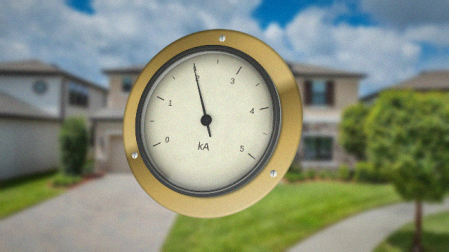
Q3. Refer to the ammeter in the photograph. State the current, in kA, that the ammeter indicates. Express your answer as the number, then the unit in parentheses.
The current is 2 (kA)
